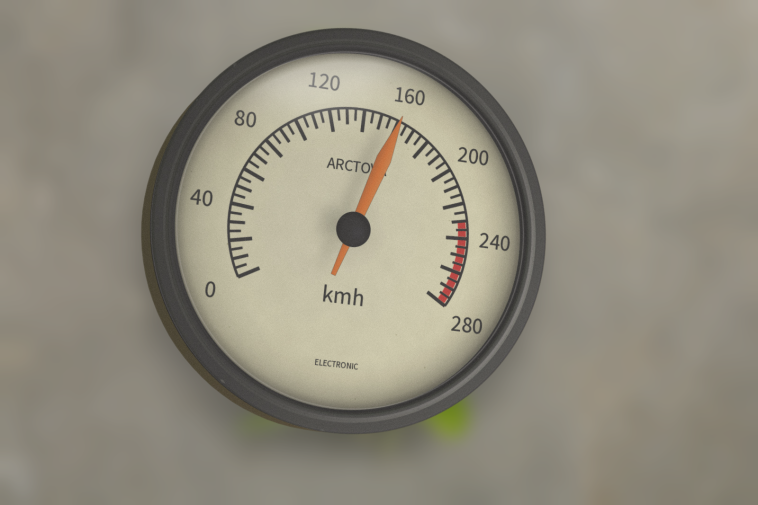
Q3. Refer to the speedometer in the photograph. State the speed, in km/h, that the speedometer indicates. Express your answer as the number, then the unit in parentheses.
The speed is 160 (km/h)
